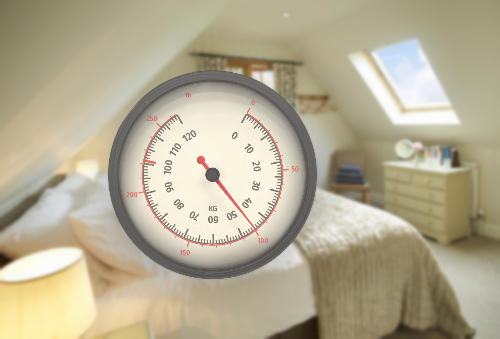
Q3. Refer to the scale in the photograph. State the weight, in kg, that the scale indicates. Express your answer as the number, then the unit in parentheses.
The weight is 45 (kg)
